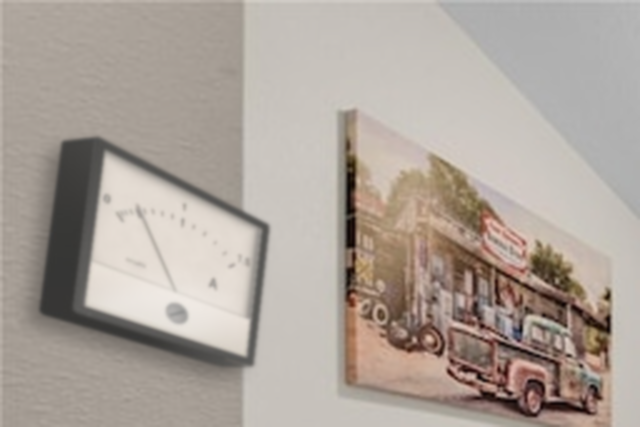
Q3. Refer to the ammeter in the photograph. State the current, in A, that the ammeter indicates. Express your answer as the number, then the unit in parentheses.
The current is 0.5 (A)
